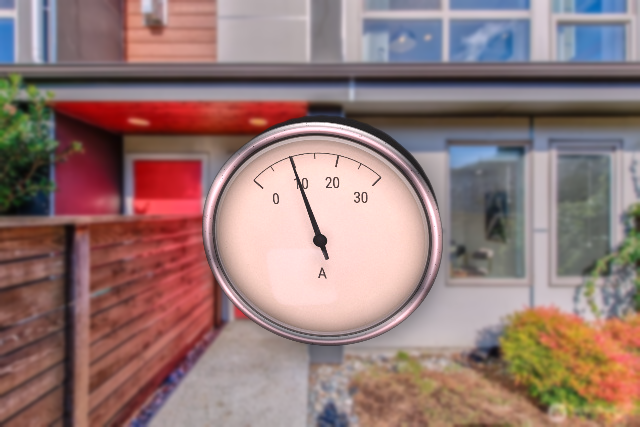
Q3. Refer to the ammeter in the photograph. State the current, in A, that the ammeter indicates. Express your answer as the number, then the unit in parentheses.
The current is 10 (A)
